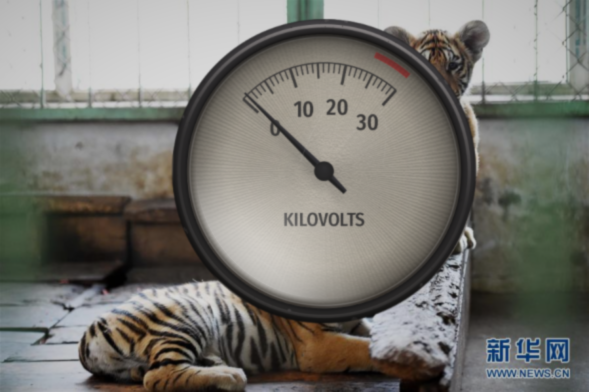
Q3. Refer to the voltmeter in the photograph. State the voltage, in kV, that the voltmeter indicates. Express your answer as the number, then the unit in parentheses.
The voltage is 1 (kV)
